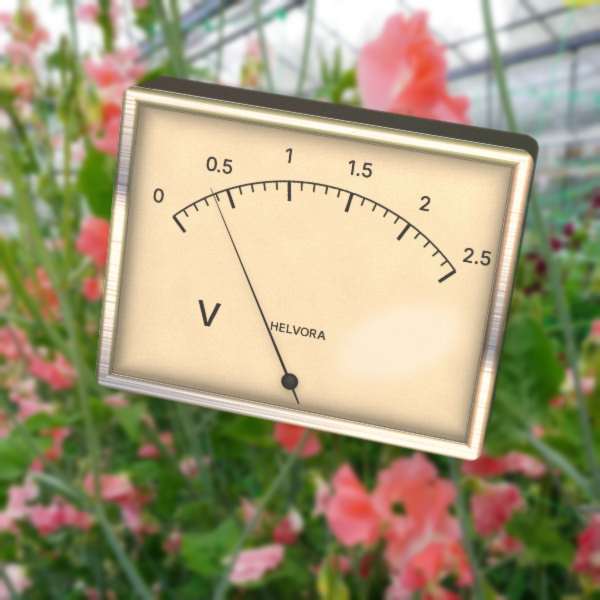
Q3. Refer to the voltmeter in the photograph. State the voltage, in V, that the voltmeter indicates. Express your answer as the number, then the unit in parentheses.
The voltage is 0.4 (V)
